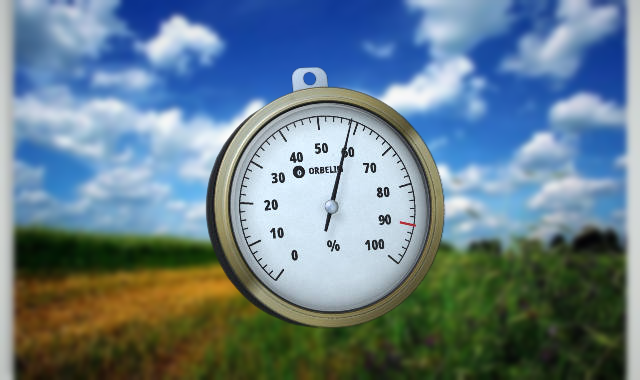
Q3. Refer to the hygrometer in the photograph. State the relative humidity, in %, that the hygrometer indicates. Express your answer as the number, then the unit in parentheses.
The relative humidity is 58 (%)
